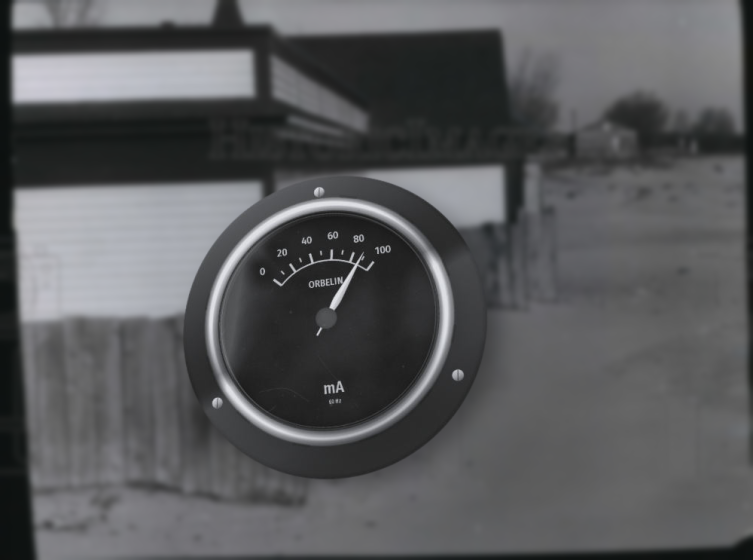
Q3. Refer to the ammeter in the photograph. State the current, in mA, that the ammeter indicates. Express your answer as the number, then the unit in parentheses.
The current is 90 (mA)
